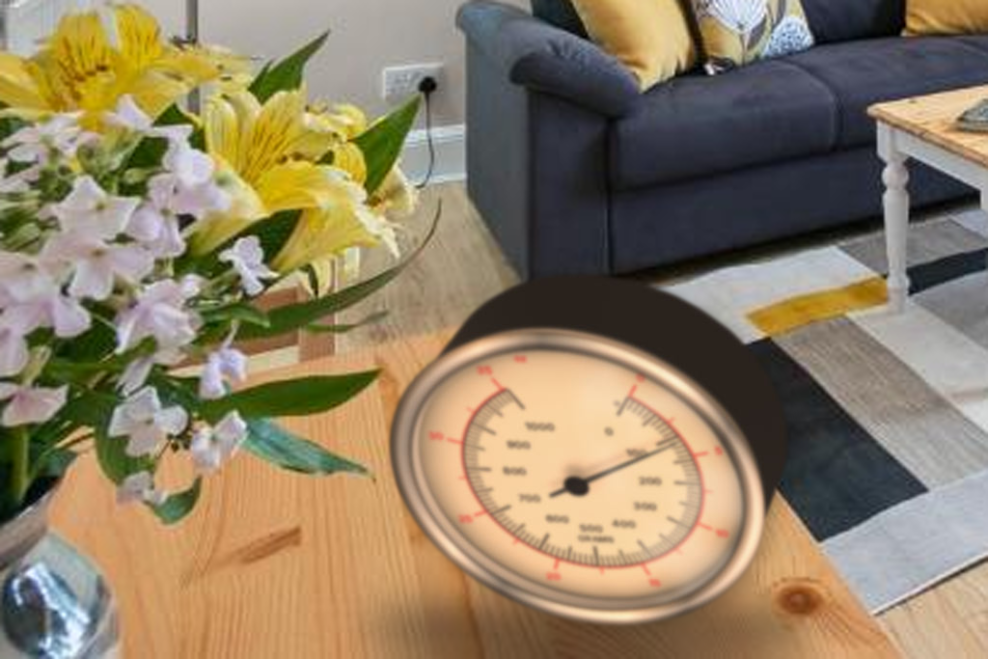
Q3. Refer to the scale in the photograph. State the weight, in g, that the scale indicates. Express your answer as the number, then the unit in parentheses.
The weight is 100 (g)
